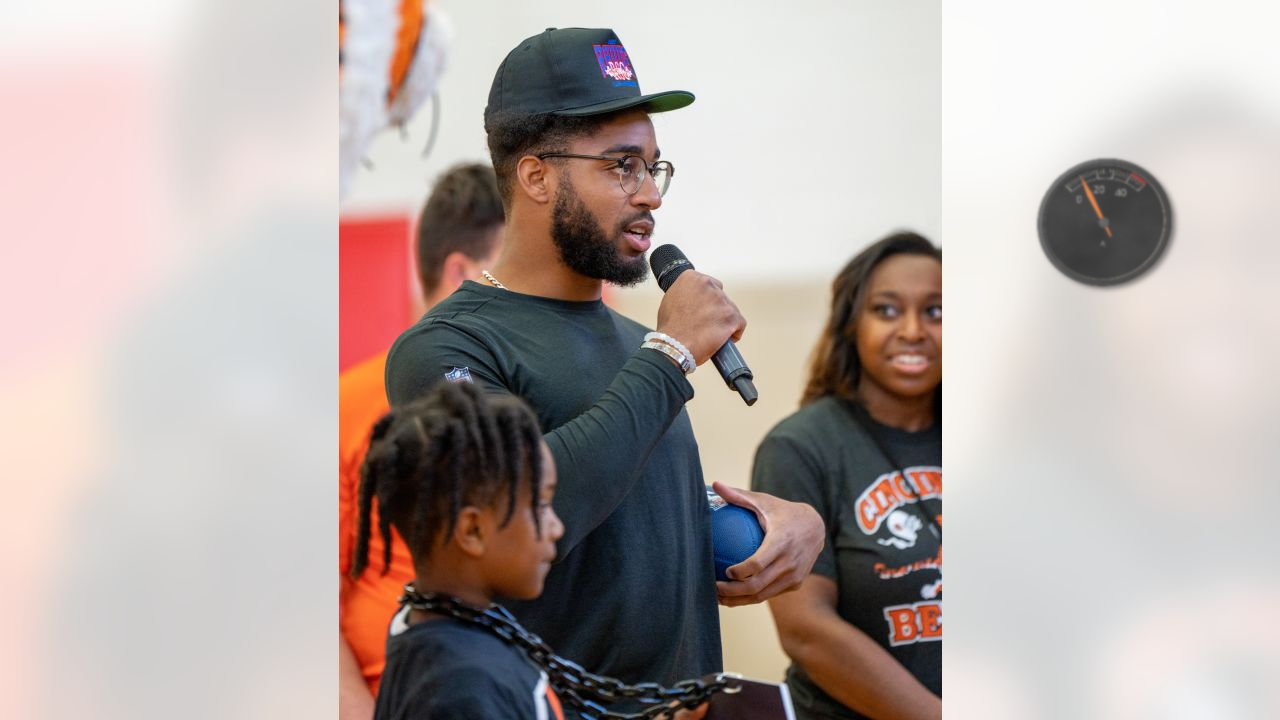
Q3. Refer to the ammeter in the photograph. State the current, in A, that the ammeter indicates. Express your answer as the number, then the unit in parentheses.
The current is 10 (A)
